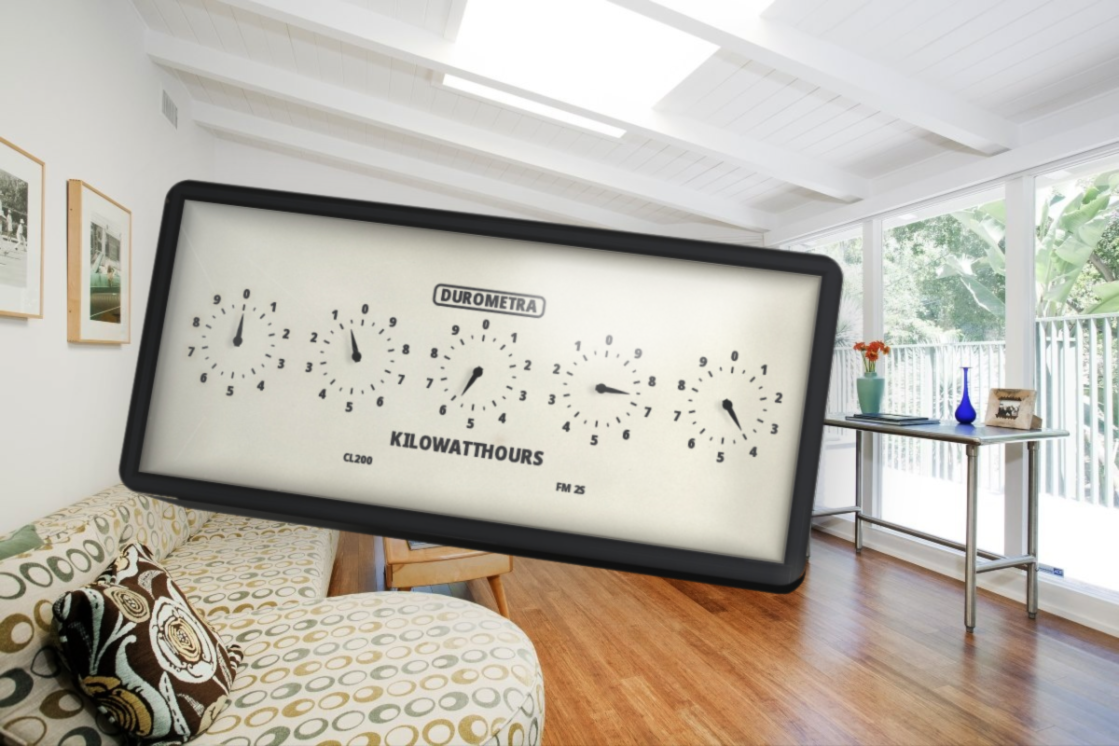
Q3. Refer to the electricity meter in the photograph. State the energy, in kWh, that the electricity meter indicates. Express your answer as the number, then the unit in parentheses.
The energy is 574 (kWh)
